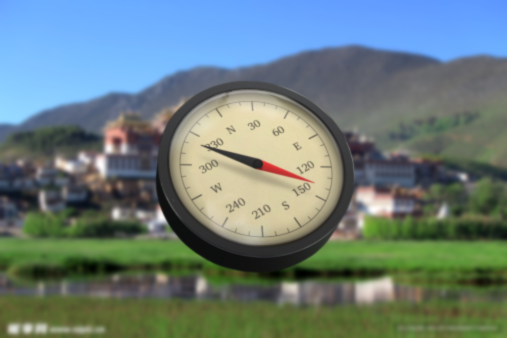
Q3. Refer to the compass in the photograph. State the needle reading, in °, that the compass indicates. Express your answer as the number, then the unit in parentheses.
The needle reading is 140 (°)
